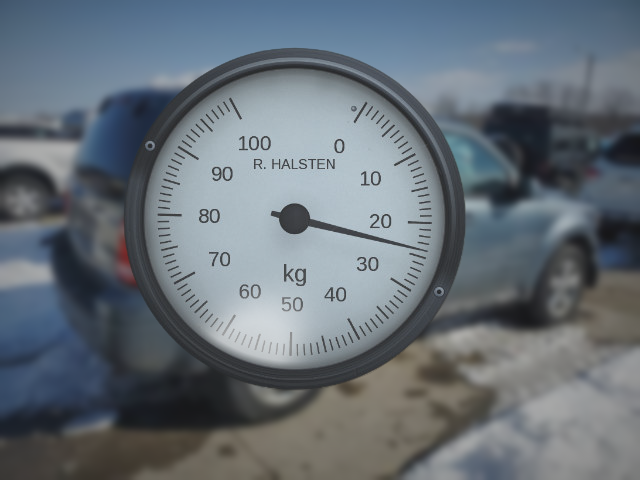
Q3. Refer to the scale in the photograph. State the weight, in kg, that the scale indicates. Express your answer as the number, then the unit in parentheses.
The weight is 24 (kg)
